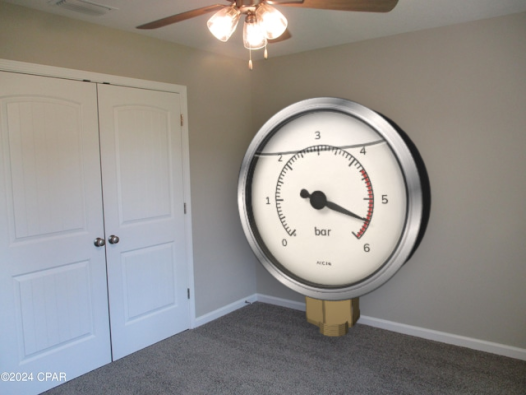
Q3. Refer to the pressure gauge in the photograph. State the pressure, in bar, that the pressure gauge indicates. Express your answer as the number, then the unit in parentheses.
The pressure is 5.5 (bar)
